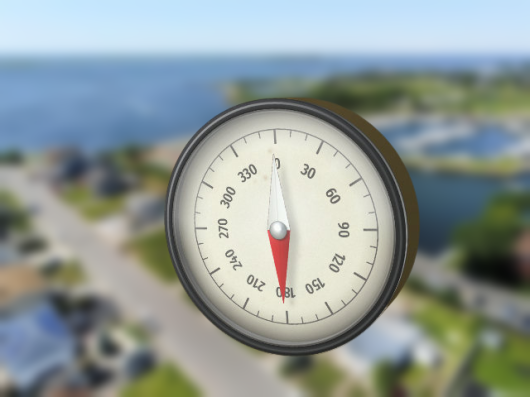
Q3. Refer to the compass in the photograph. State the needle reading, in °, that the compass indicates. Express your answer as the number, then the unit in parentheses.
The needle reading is 180 (°)
